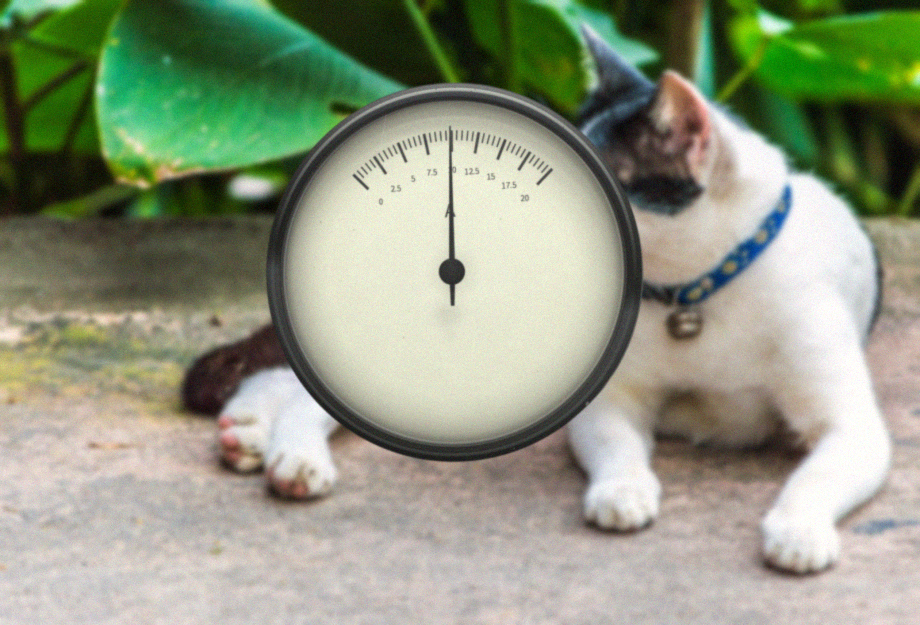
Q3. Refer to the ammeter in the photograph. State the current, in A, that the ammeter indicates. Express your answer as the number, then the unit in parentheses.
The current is 10 (A)
